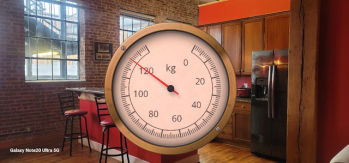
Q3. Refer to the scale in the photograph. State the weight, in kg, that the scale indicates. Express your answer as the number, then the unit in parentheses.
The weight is 120 (kg)
